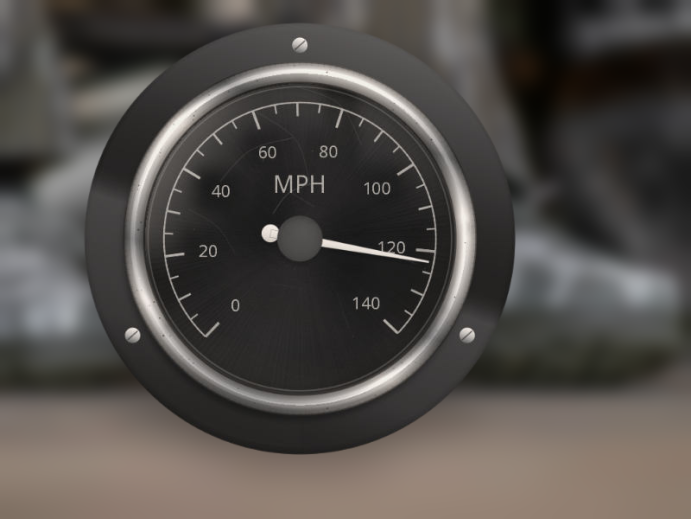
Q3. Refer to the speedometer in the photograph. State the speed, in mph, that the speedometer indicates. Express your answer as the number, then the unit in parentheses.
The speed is 122.5 (mph)
